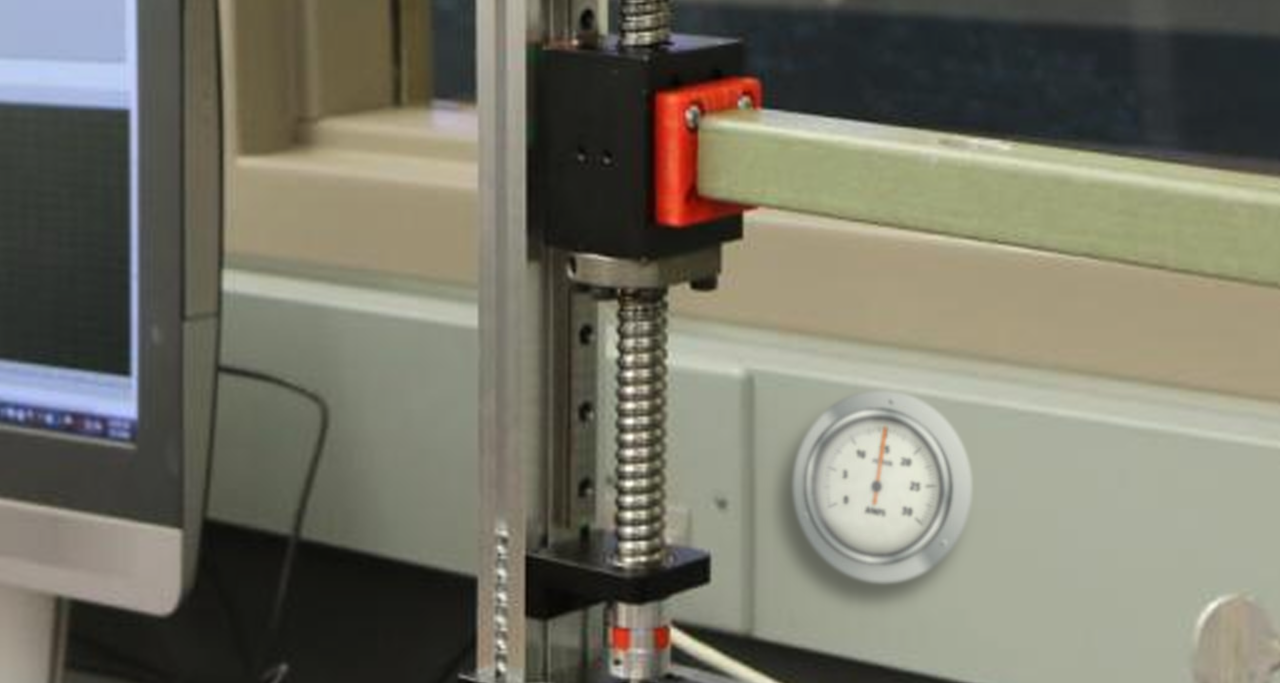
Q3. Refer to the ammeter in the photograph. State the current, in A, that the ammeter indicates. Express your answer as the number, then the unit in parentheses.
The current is 15 (A)
